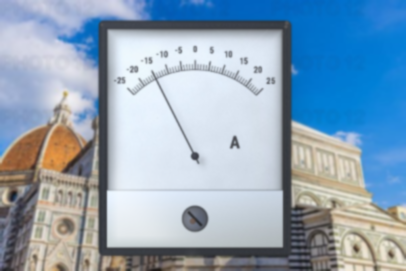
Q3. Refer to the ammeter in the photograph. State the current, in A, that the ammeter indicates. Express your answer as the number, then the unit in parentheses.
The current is -15 (A)
